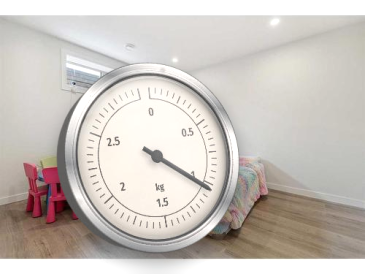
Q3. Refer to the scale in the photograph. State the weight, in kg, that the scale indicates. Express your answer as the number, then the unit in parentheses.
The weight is 1.05 (kg)
